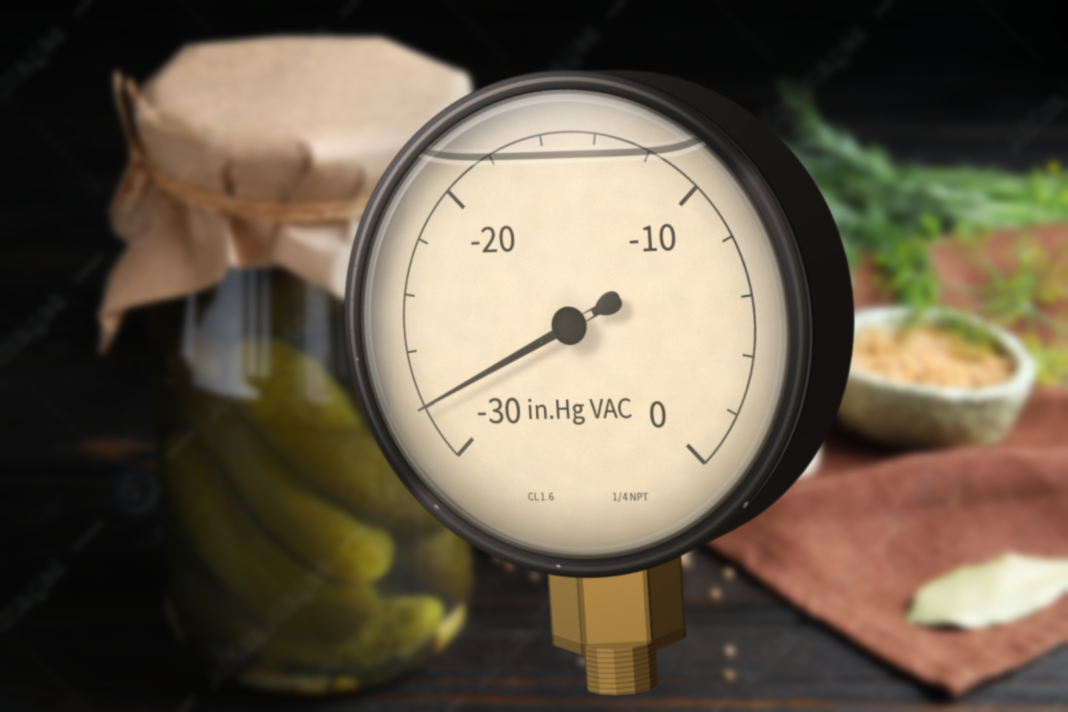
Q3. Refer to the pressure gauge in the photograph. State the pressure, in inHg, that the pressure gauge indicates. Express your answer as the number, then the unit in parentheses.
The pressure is -28 (inHg)
